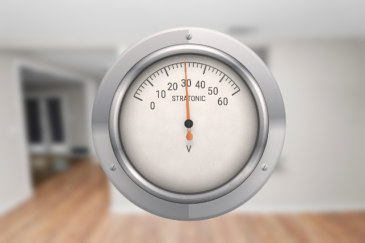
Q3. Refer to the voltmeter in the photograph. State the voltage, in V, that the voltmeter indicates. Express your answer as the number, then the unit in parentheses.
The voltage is 30 (V)
